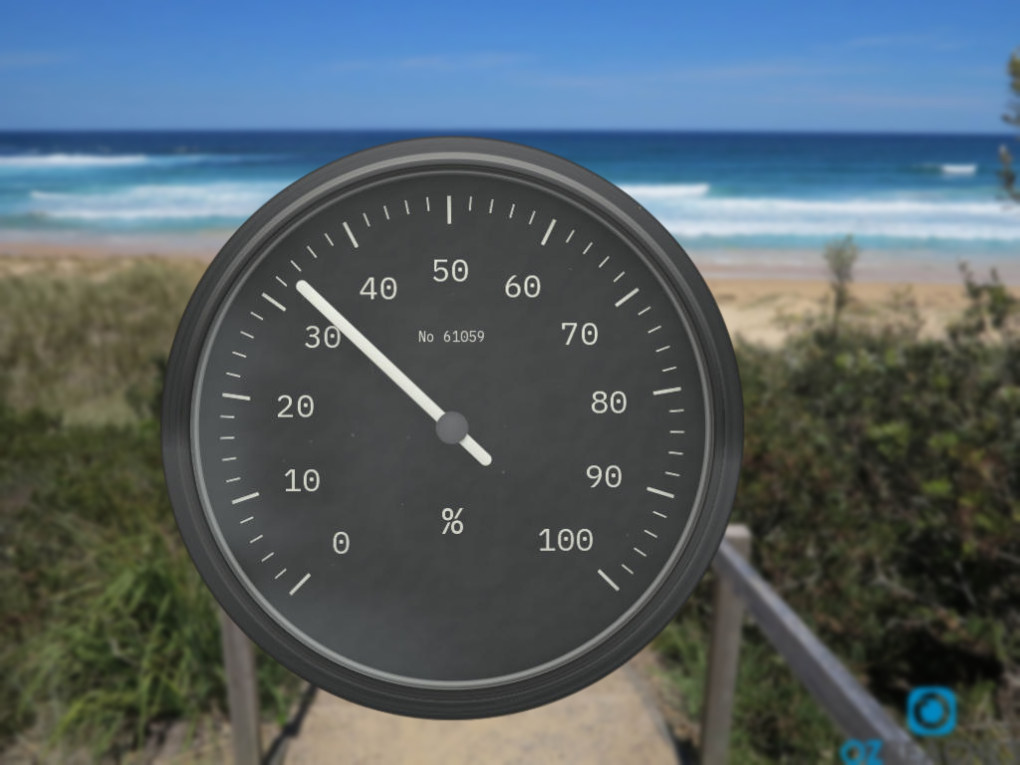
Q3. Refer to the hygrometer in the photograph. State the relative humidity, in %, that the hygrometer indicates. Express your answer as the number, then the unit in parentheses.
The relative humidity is 33 (%)
